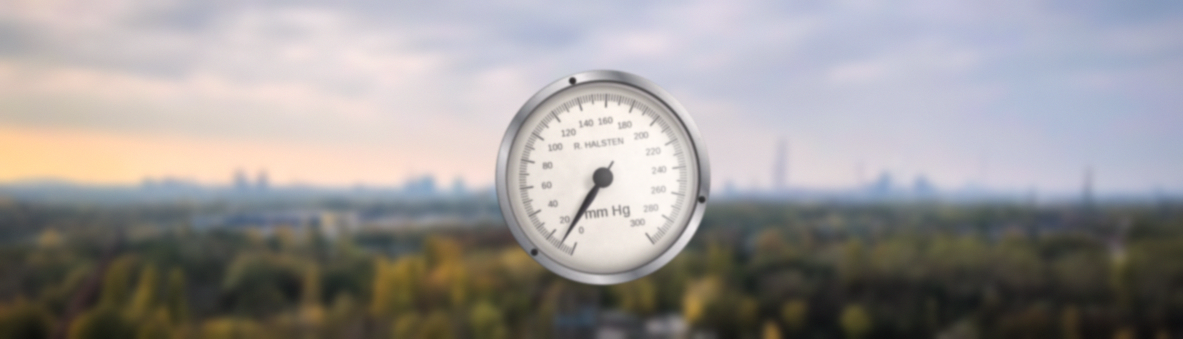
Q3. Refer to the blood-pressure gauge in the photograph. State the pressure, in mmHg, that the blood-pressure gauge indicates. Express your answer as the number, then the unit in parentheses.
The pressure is 10 (mmHg)
